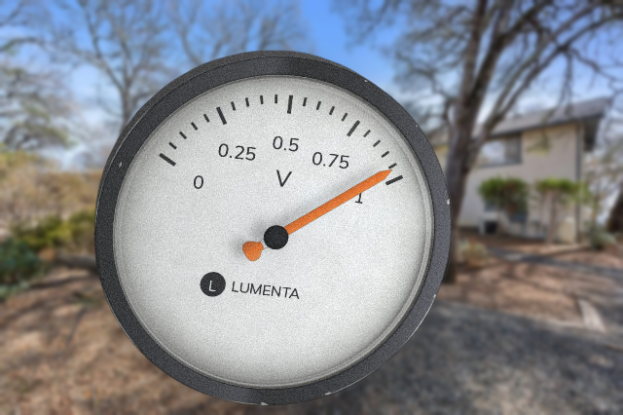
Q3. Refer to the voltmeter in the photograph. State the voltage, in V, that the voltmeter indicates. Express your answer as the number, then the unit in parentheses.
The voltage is 0.95 (V)
